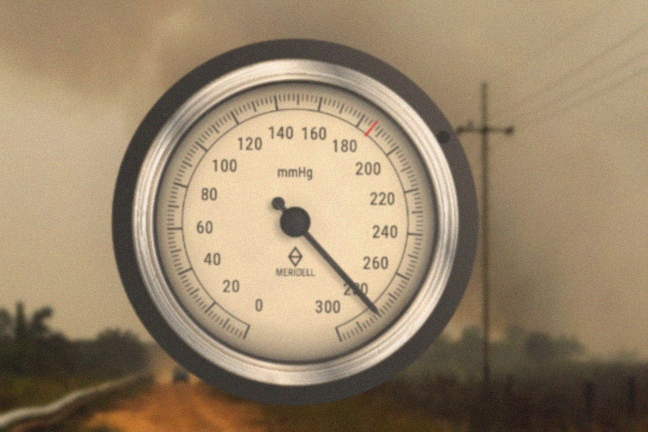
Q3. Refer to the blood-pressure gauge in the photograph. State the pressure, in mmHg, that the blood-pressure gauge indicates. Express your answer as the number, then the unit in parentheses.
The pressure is 280 (mmHg)
